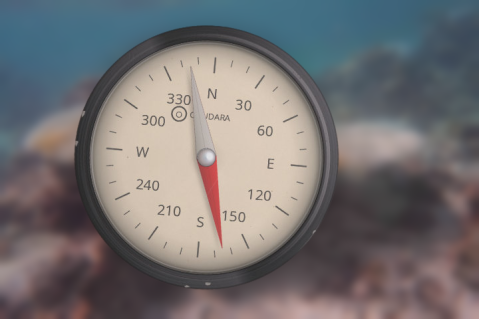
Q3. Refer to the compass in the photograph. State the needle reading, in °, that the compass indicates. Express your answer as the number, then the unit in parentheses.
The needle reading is 165 (°)
